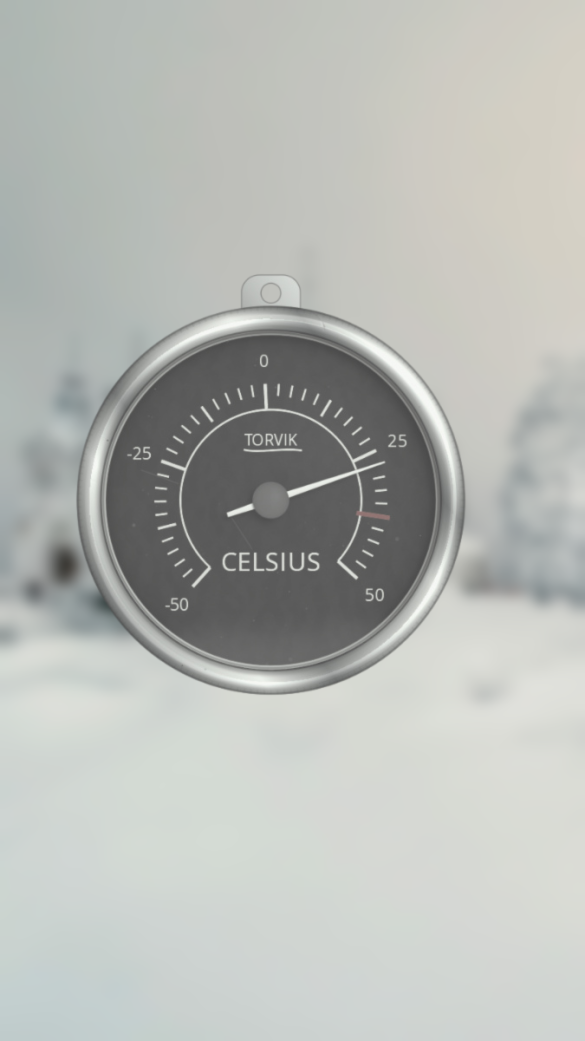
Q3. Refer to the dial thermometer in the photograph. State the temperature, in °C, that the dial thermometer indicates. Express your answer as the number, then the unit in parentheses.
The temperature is 27.5 (°C)
